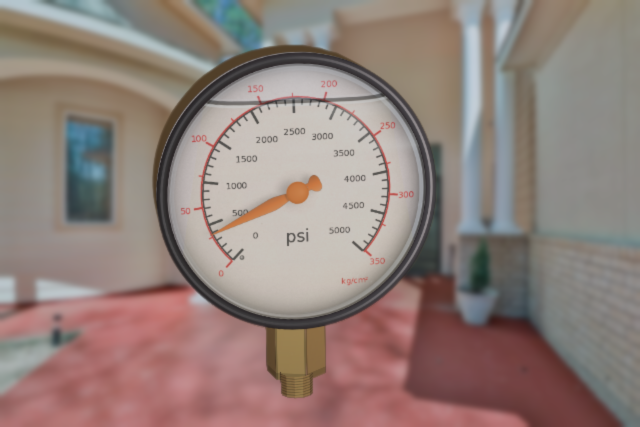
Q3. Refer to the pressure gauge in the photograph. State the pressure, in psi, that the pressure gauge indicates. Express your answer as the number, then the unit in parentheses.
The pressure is 400 (psi)
